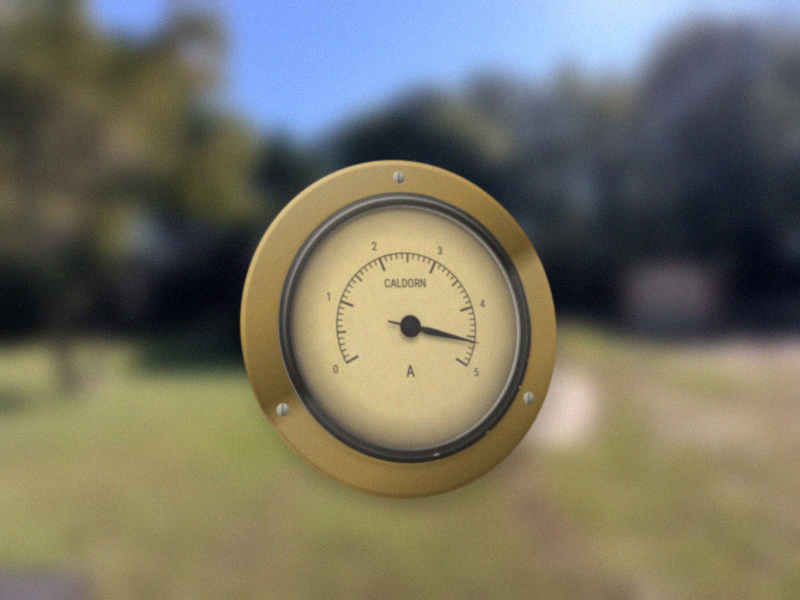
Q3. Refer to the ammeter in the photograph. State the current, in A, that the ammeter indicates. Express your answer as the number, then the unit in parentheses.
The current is 4.6 (A)
